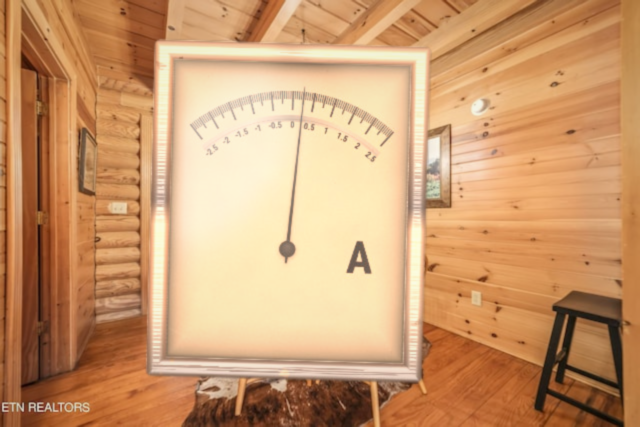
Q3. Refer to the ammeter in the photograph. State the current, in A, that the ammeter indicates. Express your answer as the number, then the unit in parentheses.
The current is 0.25 (A)
